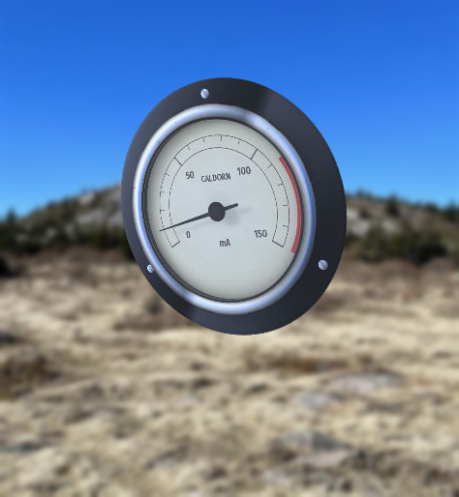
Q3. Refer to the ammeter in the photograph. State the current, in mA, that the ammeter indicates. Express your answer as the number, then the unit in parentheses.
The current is 10 (mA)
